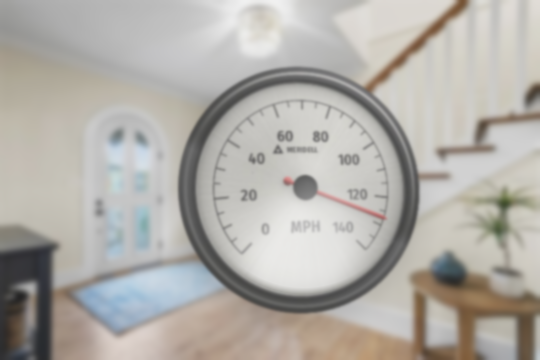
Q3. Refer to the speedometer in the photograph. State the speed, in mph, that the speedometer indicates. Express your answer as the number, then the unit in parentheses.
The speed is 127.5 (mph)
